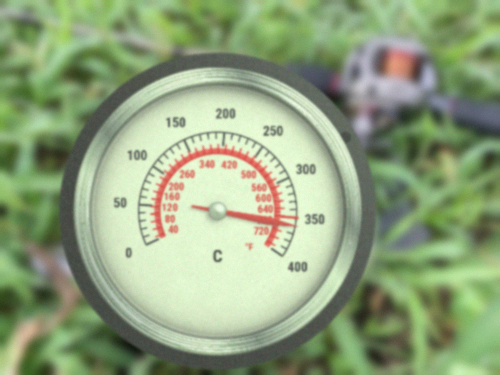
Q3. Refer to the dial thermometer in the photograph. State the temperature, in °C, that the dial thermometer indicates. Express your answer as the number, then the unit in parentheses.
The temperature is 360 (°C)
